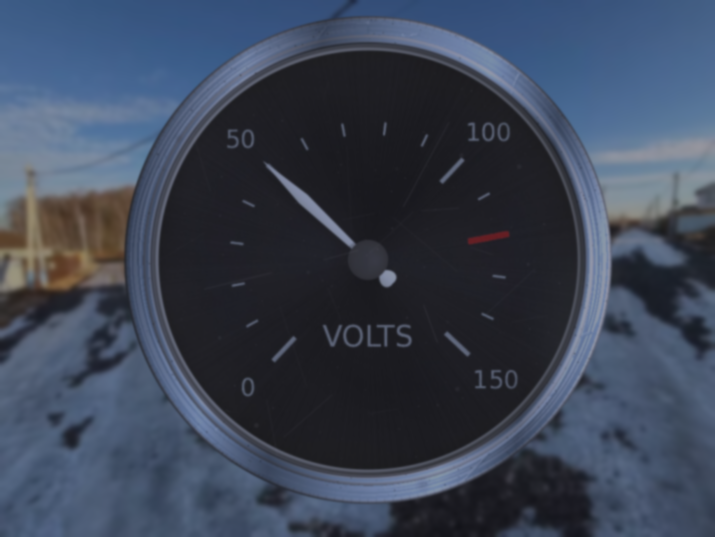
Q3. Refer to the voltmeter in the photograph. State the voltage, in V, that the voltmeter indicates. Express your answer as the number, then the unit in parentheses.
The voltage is 50 (V)
